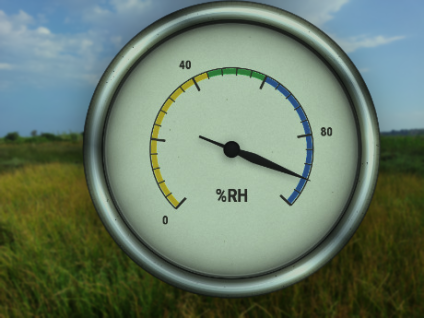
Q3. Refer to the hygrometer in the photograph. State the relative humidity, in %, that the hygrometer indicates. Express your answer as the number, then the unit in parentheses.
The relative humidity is 92 (%)
